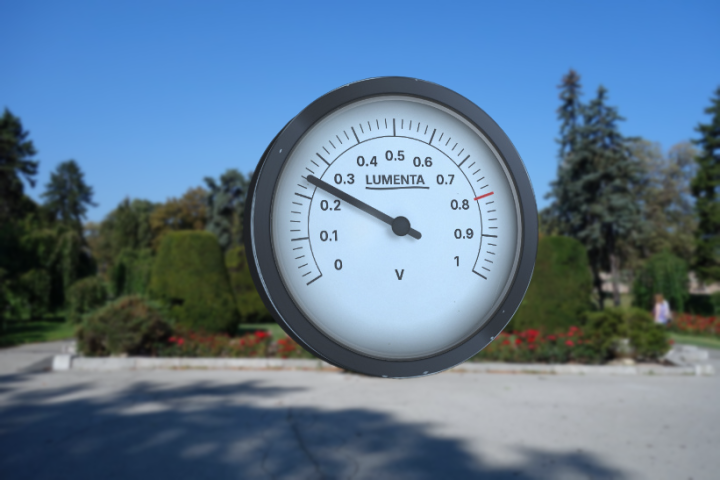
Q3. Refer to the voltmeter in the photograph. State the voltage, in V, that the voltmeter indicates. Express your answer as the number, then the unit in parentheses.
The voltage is 0.24 (V)
